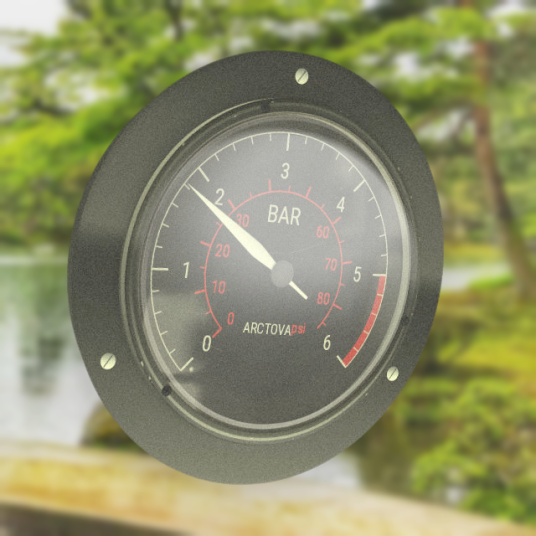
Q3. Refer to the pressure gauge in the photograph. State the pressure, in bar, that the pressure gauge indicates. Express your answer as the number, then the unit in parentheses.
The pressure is 1.8 (bar)
